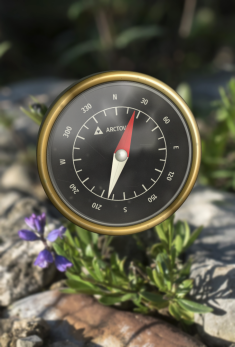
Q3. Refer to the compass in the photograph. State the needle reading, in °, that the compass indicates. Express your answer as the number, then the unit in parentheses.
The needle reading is 22.5 (°)
